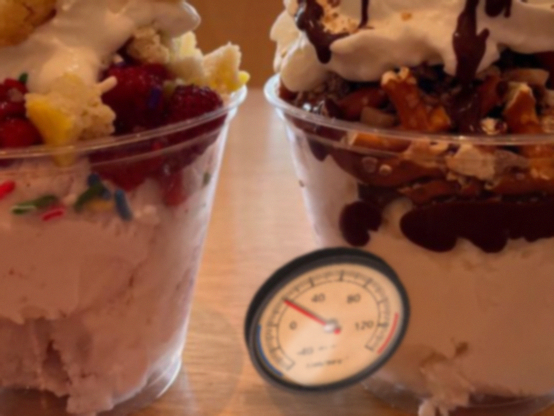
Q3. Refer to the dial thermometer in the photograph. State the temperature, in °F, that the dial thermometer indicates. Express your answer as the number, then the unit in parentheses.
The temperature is 20 (°F)
